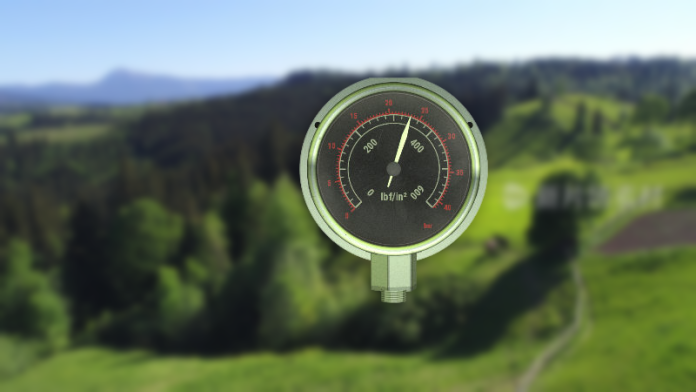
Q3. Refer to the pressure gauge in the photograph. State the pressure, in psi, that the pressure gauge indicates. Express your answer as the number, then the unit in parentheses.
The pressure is 340 (psi)
